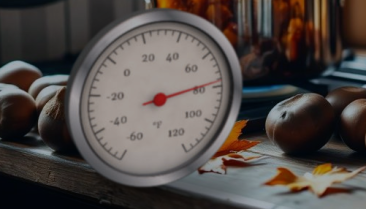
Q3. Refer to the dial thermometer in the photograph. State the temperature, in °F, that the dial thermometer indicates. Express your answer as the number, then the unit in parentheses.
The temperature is 76 (°F)
